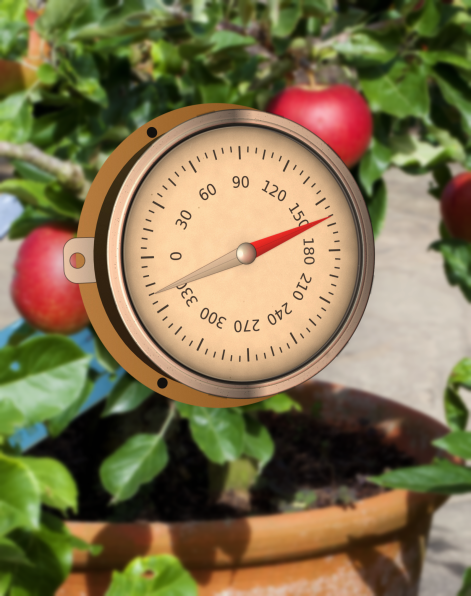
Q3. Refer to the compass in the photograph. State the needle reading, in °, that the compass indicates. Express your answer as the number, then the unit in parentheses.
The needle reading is 160 (°)
